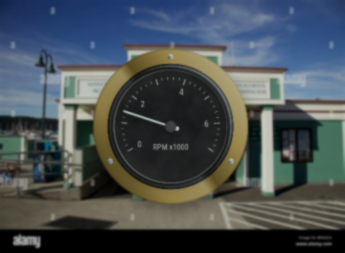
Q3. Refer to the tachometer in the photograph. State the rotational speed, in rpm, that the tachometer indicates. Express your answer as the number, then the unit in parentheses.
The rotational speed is 1400 (rpm)
